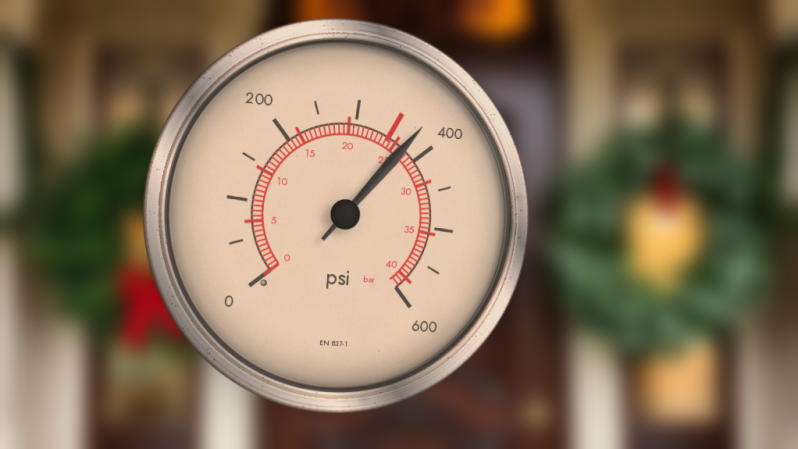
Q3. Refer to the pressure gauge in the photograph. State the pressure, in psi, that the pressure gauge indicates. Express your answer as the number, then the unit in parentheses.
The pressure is 375 (psi)
